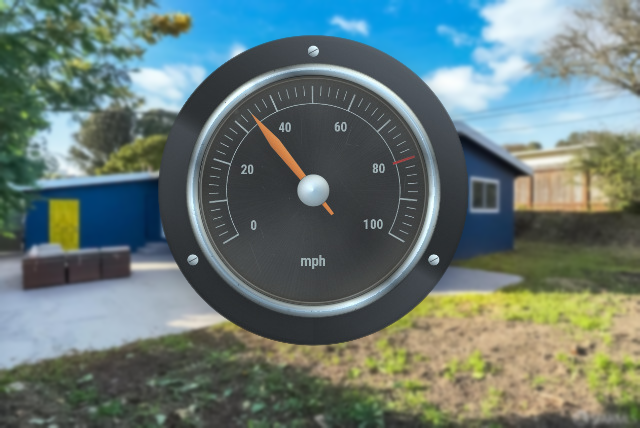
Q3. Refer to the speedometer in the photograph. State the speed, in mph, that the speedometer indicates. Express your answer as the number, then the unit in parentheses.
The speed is 34 (mph)
